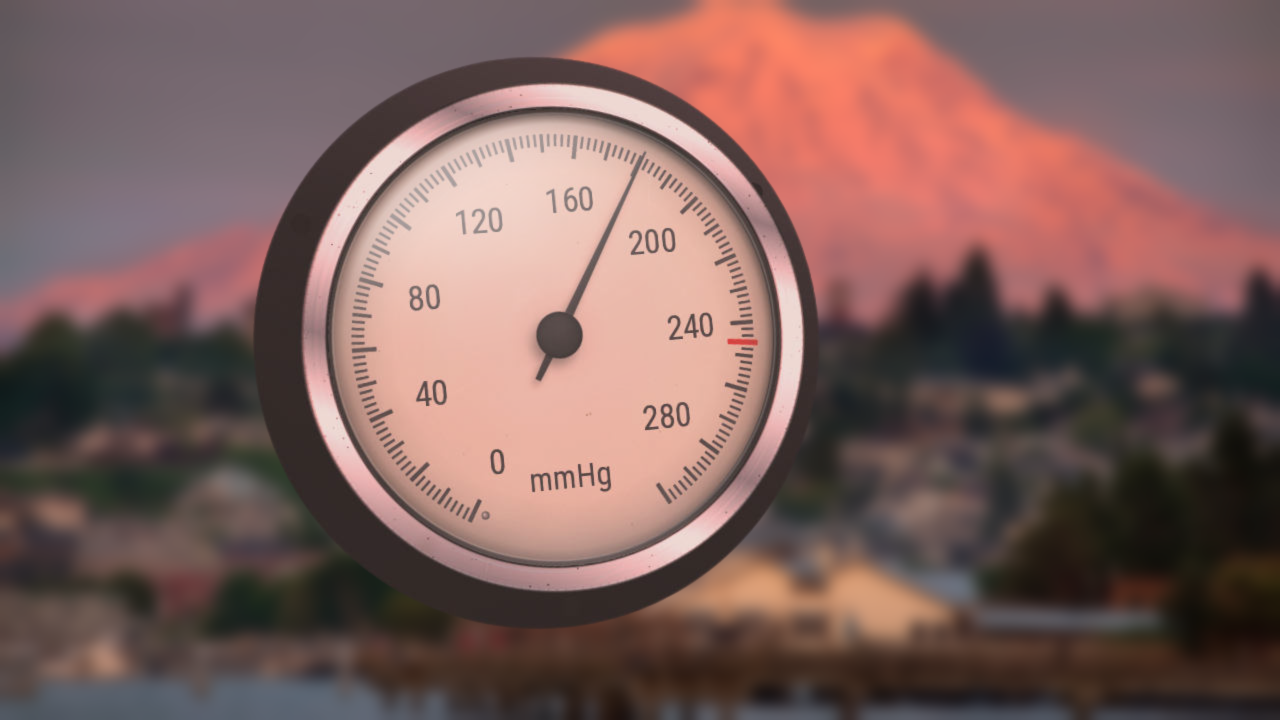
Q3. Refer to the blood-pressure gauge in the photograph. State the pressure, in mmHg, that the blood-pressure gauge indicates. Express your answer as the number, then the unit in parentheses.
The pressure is 180 (mmHg)
